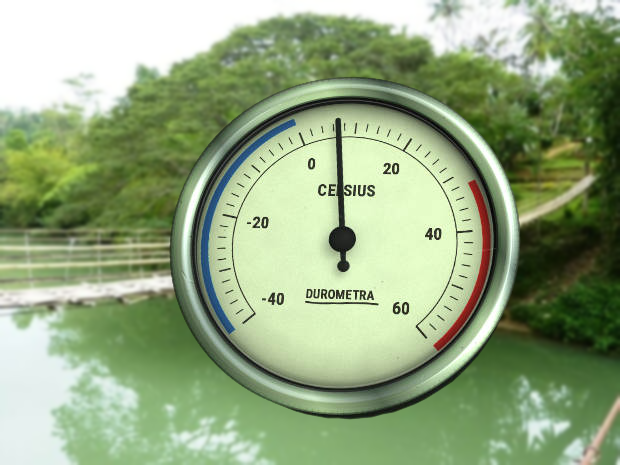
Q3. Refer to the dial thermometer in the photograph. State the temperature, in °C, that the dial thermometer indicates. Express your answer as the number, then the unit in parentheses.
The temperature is 7 (°C)
